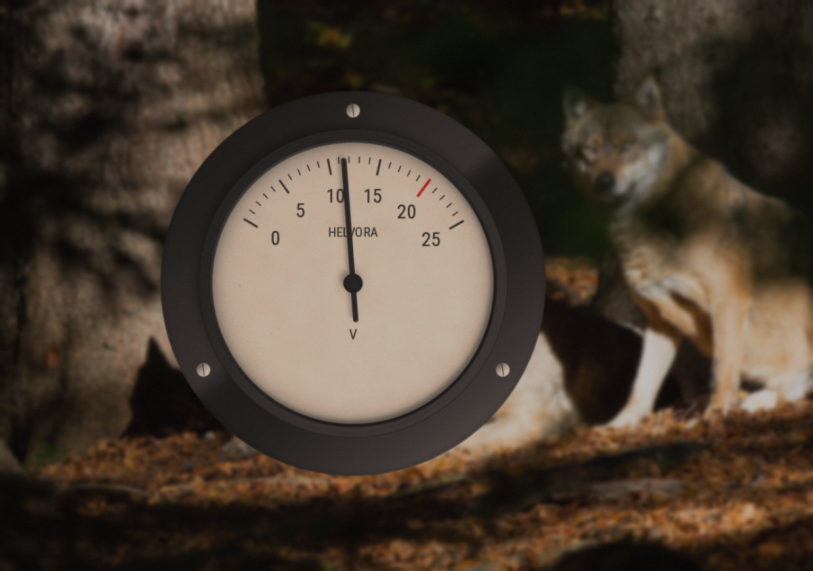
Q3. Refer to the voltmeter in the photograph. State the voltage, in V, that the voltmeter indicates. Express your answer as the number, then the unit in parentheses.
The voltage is 11.5 (V)
